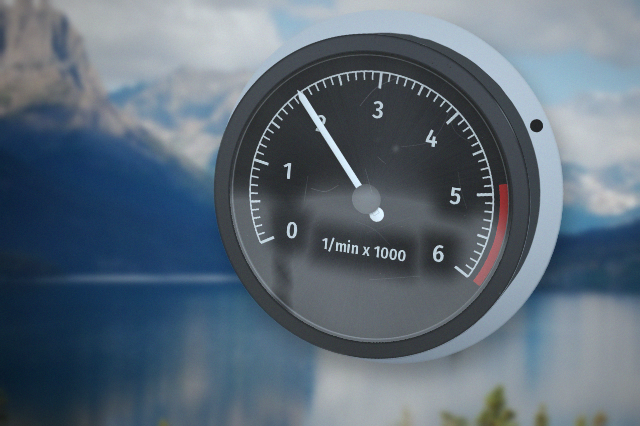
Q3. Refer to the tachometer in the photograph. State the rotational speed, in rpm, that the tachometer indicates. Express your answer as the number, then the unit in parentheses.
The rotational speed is 2000 (rpm)
